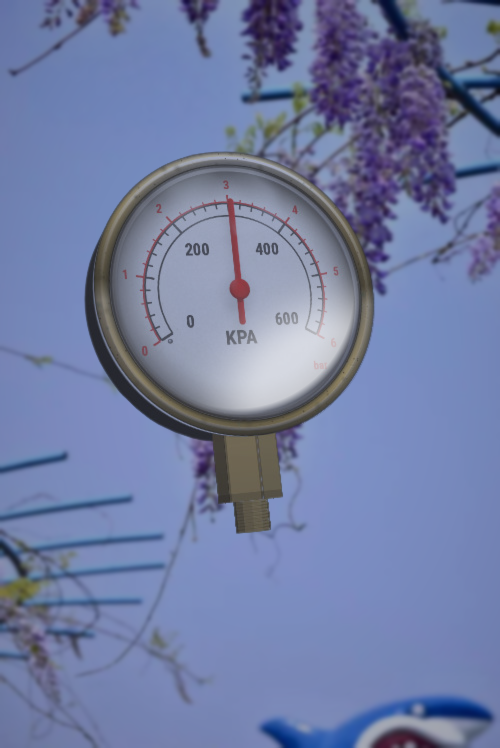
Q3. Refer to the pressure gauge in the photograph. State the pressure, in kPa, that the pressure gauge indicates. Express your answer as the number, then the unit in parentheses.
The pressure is 300 (kPa)
